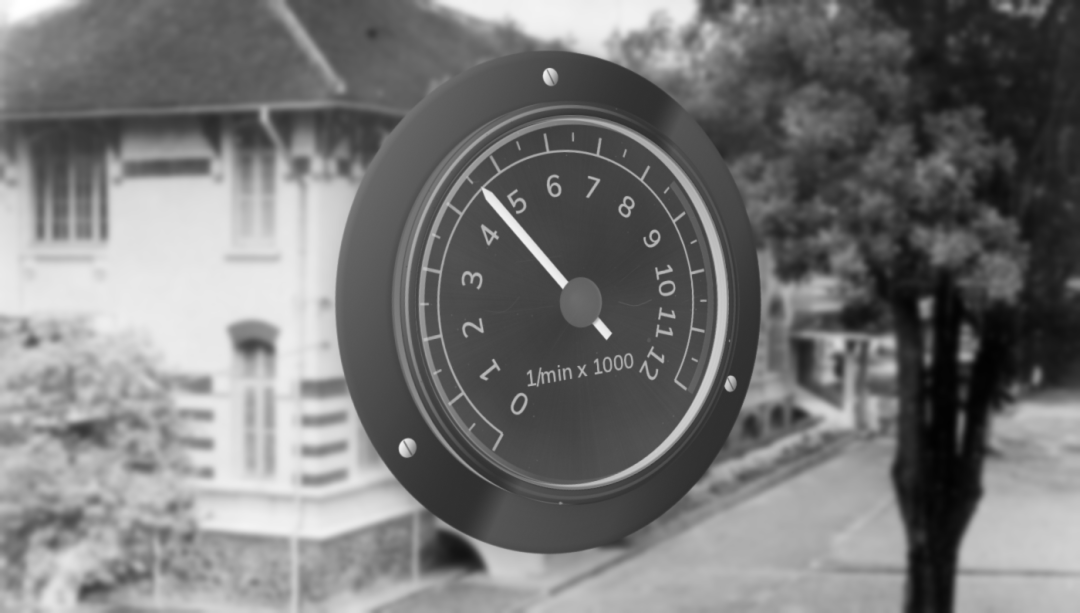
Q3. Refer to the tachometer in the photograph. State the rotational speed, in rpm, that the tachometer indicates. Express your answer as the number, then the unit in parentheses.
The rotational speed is 4500 (rpm)
